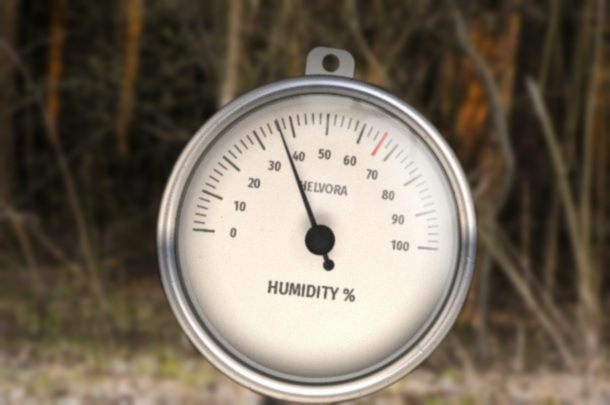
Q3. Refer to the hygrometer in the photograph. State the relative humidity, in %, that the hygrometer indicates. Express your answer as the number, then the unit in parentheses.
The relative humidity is 36 (%)
